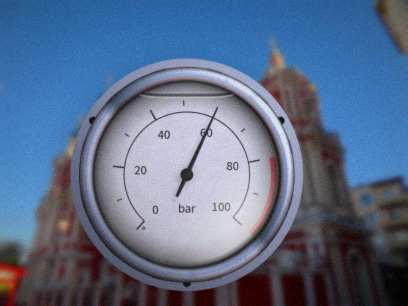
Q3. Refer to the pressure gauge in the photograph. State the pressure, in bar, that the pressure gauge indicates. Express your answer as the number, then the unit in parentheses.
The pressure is 60 (bar)
